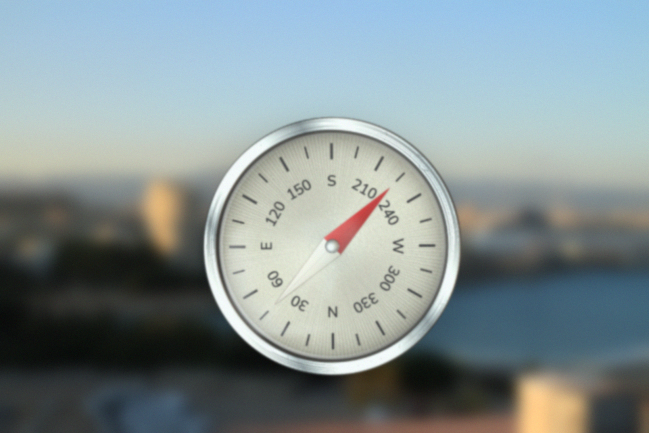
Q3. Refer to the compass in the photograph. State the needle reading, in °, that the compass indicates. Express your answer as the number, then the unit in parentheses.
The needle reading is 225 (°)
